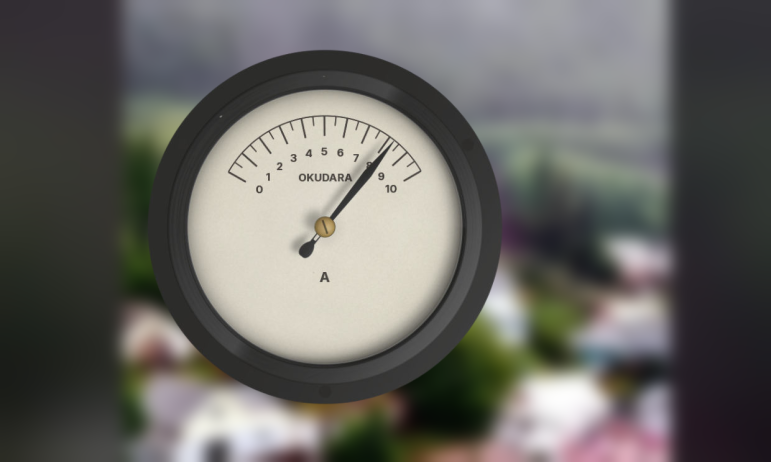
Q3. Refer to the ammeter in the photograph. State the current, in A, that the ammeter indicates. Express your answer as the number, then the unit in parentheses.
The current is 8.25 (A)
